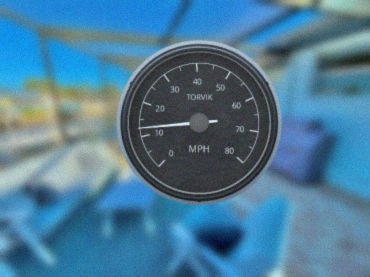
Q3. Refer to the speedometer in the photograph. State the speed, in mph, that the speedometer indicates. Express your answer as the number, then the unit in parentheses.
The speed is 12.5 (mph)
